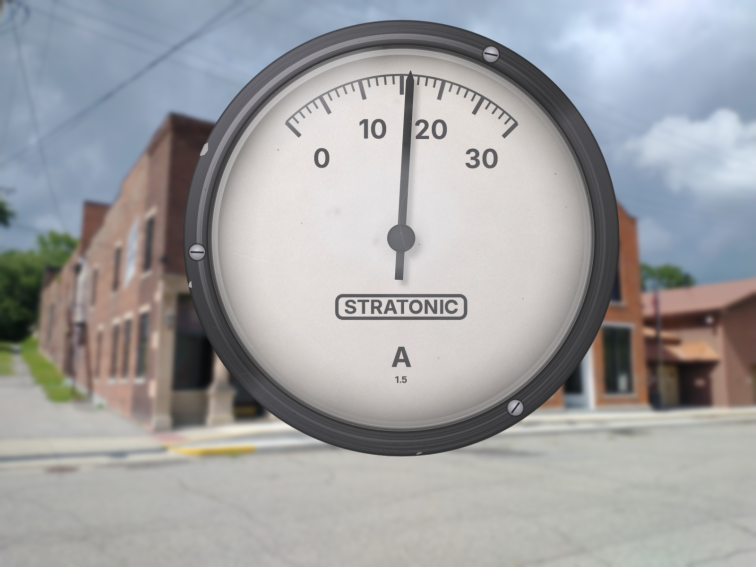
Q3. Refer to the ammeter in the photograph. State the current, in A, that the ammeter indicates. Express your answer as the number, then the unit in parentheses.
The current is 16 (A)
